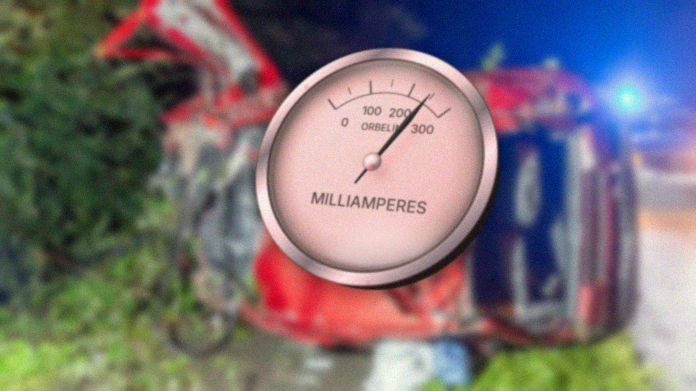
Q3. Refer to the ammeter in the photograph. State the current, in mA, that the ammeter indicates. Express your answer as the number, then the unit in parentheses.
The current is 250 (mA)
